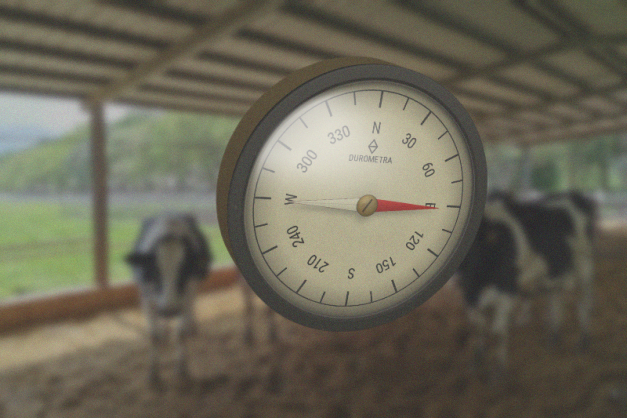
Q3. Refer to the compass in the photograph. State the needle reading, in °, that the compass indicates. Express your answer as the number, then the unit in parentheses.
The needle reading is 90 (°)
